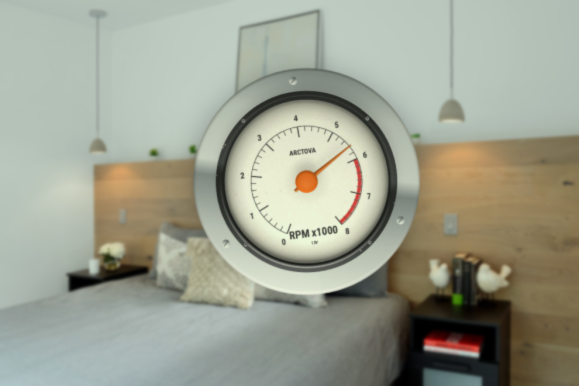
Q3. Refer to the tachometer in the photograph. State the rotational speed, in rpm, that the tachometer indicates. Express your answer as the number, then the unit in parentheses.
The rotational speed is 5600 (rpm)
